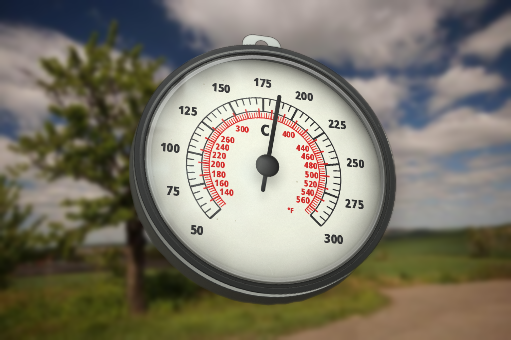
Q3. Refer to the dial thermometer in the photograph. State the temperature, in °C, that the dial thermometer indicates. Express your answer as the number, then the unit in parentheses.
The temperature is 185 (°C)
